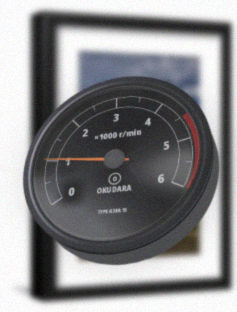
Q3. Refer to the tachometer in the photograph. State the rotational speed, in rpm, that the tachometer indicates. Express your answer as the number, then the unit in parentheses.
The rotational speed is 1000 (rpm)
